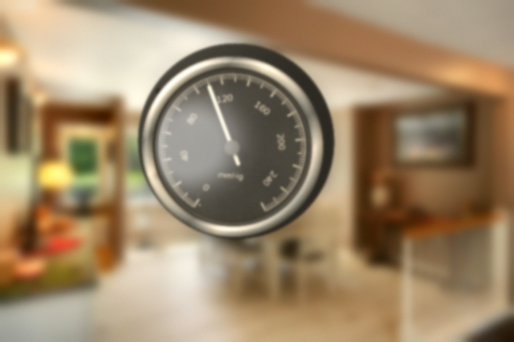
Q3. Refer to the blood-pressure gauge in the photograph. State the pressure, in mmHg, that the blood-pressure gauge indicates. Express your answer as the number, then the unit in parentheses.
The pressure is 110 (mmHg)
